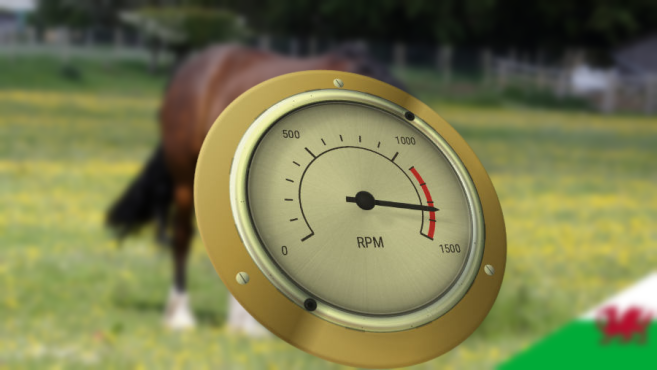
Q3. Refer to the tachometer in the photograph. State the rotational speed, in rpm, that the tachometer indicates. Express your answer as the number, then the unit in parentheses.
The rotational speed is 1350 (rpm)
